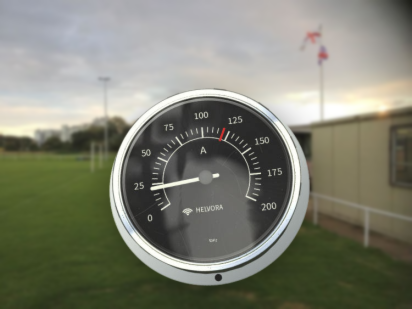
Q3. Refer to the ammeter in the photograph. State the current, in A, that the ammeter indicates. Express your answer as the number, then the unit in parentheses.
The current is 20 (A)
